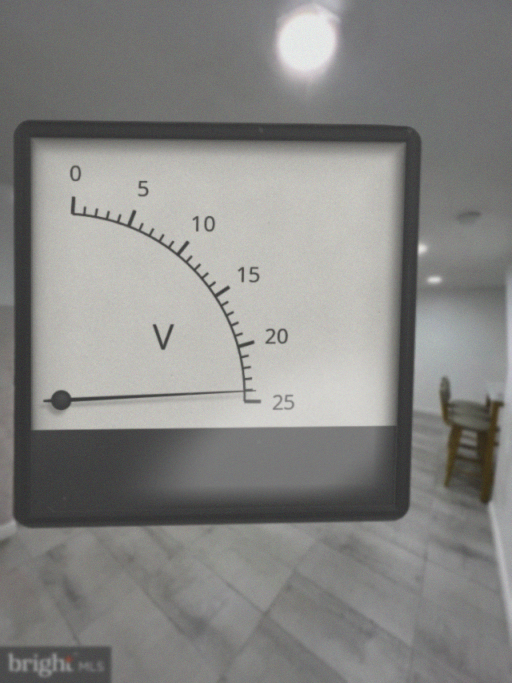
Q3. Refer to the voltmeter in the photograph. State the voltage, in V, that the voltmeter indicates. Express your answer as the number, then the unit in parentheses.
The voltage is 24 (V)
